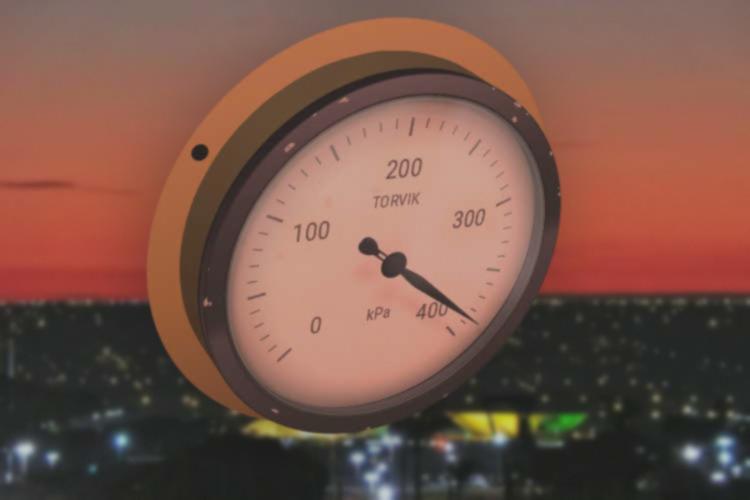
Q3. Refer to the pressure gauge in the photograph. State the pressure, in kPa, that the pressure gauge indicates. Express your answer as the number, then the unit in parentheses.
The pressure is 385 (kPa)
